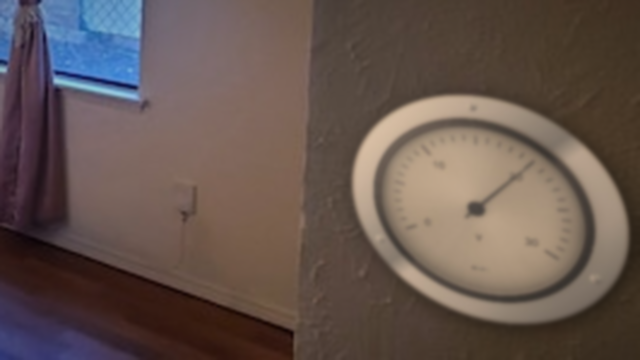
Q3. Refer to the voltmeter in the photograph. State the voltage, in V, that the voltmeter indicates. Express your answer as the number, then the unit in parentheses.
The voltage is 20 (V)
